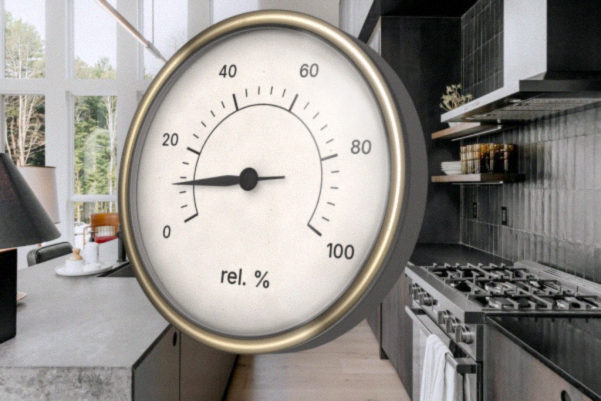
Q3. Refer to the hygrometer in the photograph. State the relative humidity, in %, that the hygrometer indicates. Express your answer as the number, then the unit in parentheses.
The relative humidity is 10 (%)
